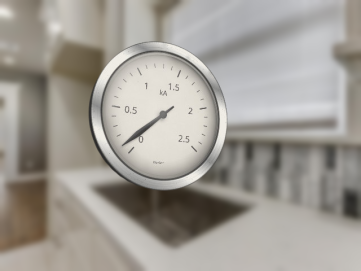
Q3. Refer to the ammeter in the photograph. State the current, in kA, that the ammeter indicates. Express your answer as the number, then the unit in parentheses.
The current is 0.1 (kA)
